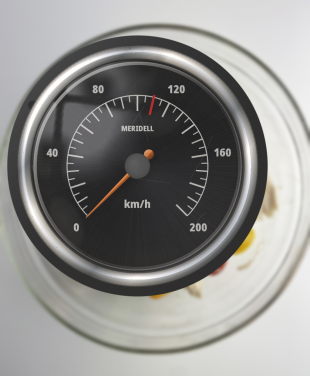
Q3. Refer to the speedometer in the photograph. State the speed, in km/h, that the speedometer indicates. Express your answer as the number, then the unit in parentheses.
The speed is 0 (km/h)
